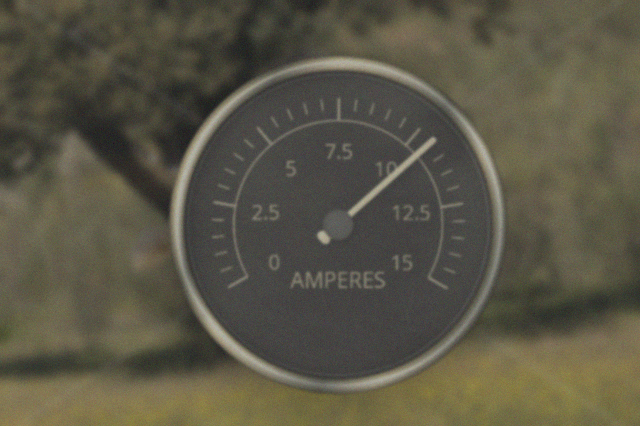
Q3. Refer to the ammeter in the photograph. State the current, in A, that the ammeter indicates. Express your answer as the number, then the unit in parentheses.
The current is 10.5 (A)
